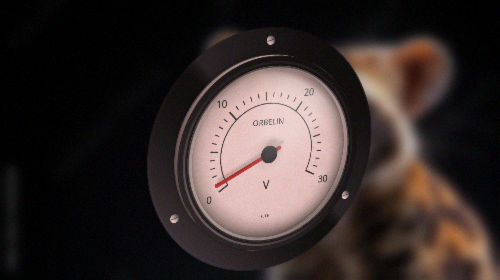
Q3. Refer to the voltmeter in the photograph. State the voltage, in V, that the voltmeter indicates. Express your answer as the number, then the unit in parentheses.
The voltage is 1 (V)
